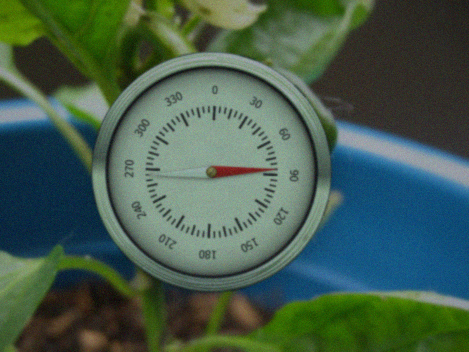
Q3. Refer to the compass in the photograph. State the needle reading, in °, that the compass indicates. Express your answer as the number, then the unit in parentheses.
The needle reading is 85 (°)
